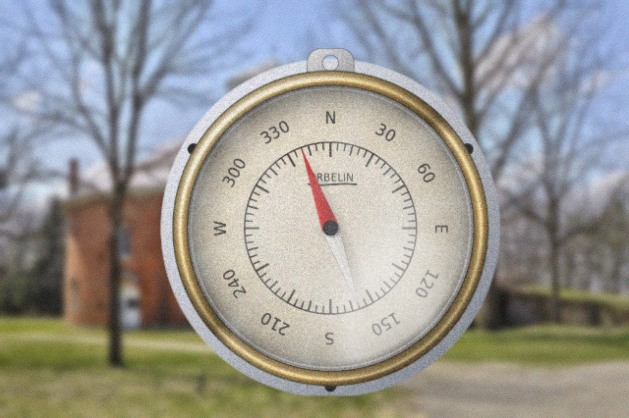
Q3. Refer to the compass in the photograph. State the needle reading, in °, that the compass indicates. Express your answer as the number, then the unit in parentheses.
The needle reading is 340 (°)
